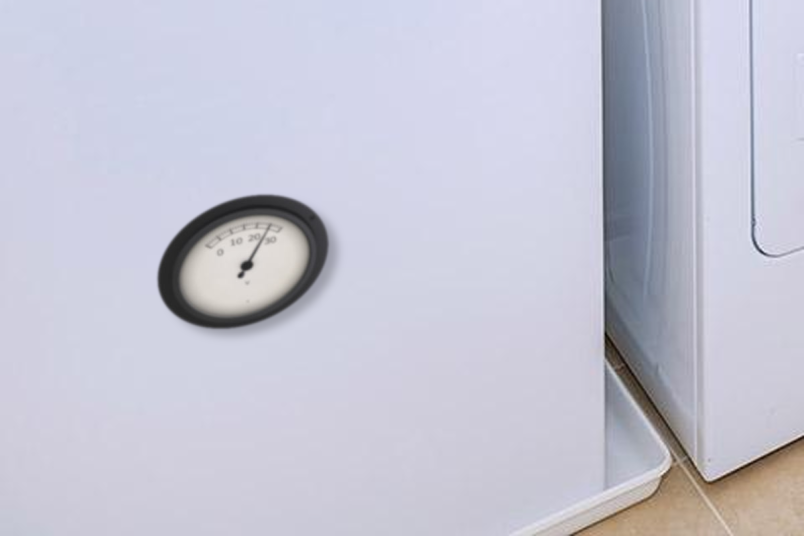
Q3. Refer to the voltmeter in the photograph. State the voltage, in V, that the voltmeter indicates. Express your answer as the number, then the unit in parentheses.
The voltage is 25 (V)
